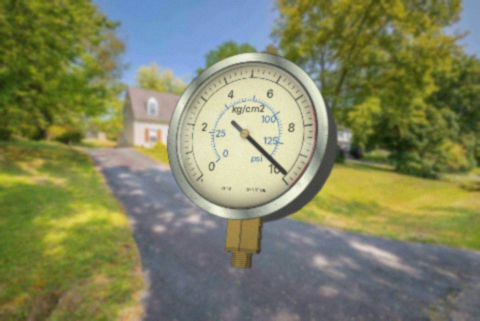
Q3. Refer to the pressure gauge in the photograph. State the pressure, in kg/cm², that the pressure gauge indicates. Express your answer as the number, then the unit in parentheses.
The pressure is 9.8 (kg/cm²)
